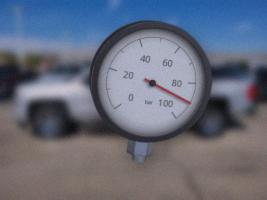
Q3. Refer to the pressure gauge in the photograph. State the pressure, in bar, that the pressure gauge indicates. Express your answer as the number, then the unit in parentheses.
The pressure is 90 (bar)
